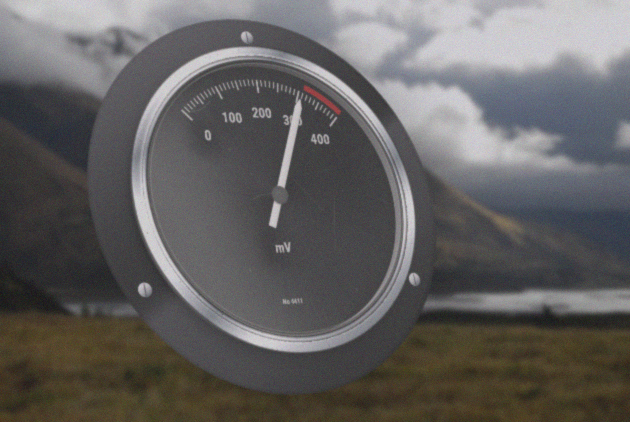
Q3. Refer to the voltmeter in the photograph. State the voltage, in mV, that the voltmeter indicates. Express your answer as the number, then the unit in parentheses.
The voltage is 300 (mV)
